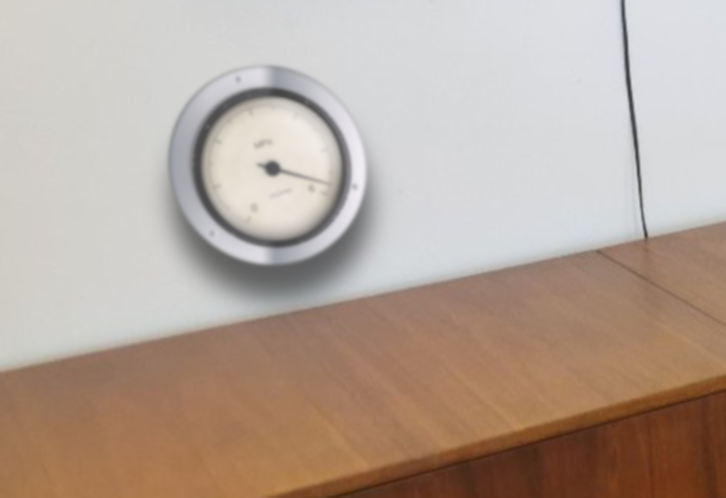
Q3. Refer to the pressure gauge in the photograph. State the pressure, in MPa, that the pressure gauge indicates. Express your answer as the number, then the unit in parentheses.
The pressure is 5.75 (MPa)
